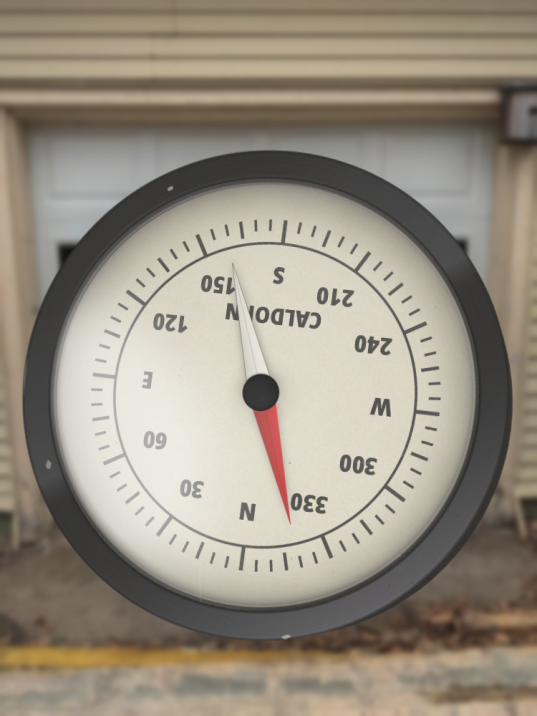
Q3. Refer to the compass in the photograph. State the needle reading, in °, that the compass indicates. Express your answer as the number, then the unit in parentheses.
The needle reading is 340 (°)
